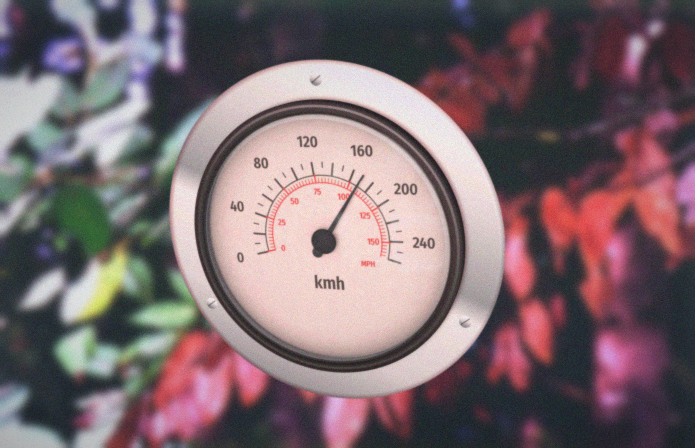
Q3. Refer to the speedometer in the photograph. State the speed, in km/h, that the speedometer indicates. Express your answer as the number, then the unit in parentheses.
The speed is 170 (km/h)
